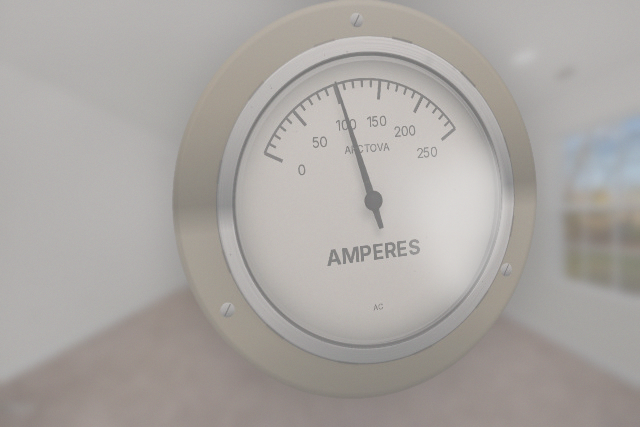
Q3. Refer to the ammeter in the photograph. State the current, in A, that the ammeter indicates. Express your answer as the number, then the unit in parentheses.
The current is 100 (A)
